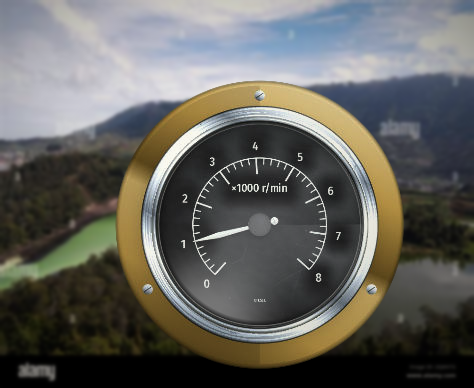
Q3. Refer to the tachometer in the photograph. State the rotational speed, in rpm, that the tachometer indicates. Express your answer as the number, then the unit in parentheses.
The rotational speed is 1000 (rpm)
